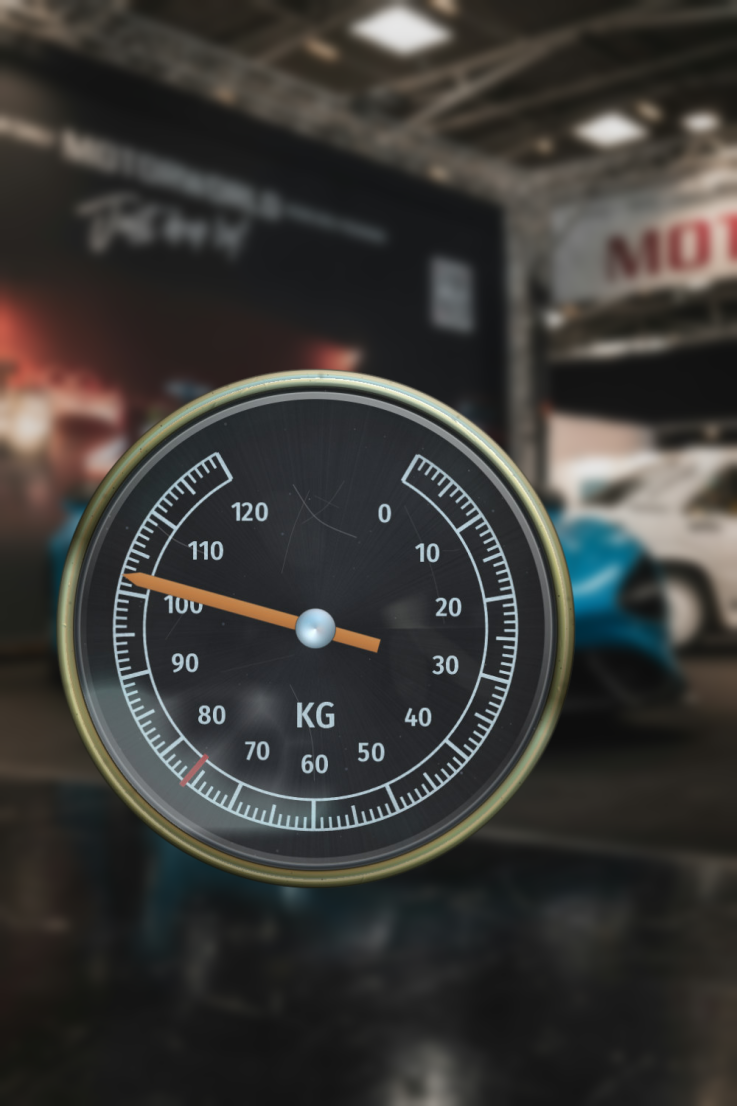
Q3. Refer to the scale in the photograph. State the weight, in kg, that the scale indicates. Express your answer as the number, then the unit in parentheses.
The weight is 102 (kg)
